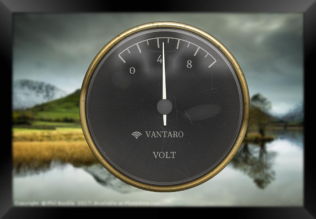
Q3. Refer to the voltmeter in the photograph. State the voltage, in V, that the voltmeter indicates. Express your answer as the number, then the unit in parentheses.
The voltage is 4.5 (V)
